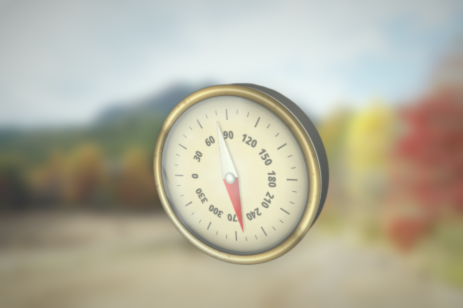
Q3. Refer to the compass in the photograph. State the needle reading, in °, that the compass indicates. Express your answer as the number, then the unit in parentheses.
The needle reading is 260 (°)
